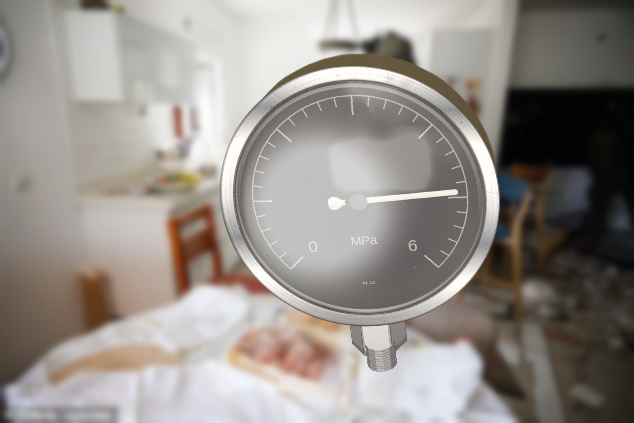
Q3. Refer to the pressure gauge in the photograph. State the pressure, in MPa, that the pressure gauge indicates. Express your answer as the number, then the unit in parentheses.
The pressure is 4.9 (MPa)
